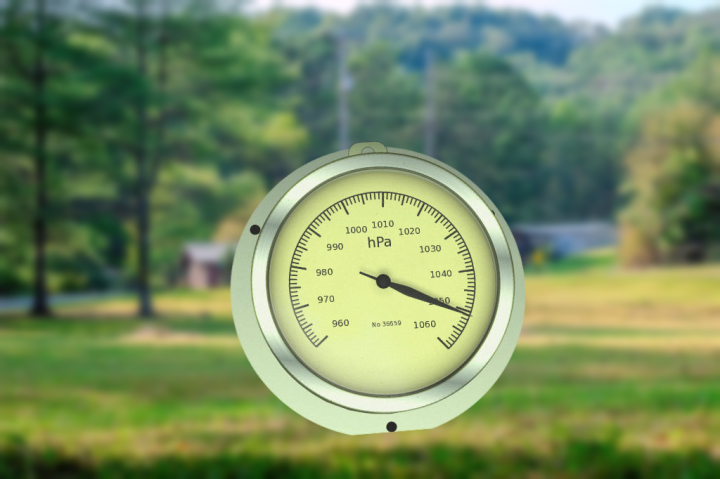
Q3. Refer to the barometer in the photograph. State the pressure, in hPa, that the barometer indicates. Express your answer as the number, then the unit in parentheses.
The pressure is 1051 (hPa)
